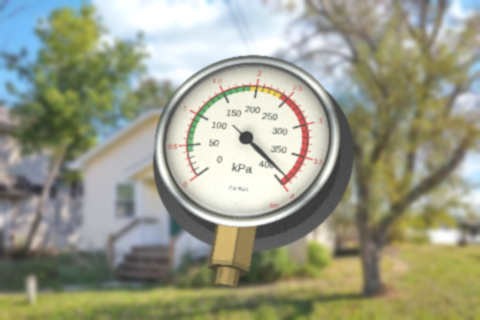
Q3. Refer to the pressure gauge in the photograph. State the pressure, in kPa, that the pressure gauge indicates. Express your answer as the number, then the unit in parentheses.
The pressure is 390 (kPa)
